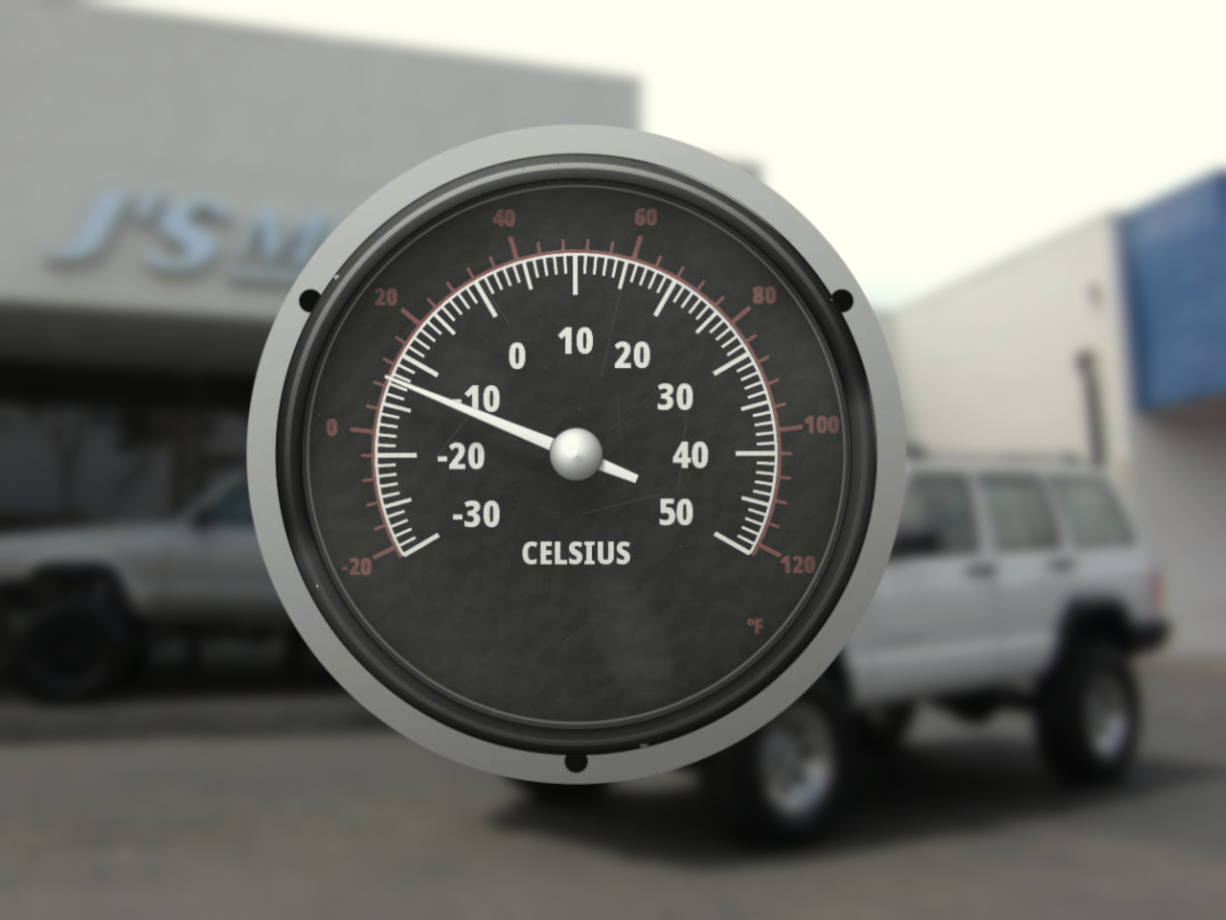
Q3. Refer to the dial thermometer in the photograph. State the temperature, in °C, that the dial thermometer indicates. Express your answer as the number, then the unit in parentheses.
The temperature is -12.5 (°C)
